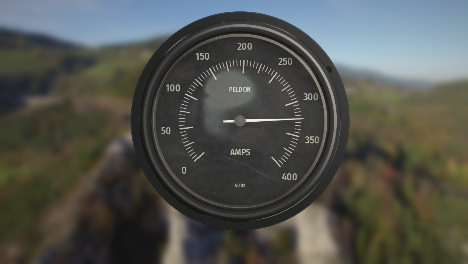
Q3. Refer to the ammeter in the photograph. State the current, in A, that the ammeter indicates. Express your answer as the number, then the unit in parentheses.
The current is 325 (A)
